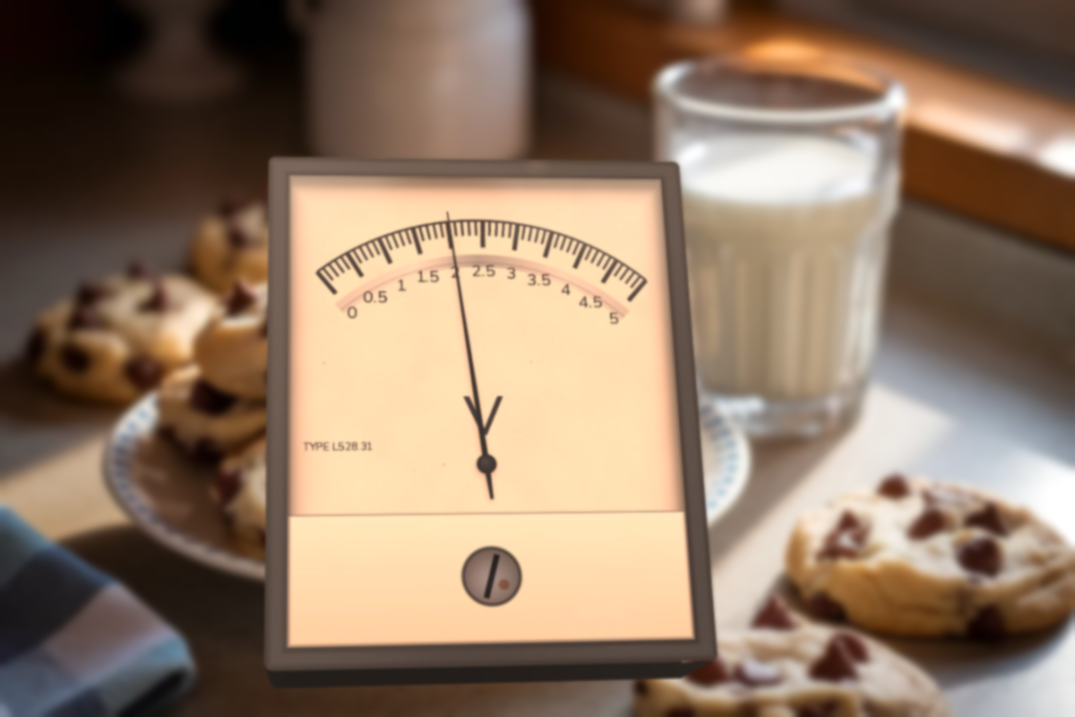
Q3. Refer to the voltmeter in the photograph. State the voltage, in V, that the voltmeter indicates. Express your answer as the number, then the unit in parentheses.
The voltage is 2 (V)
